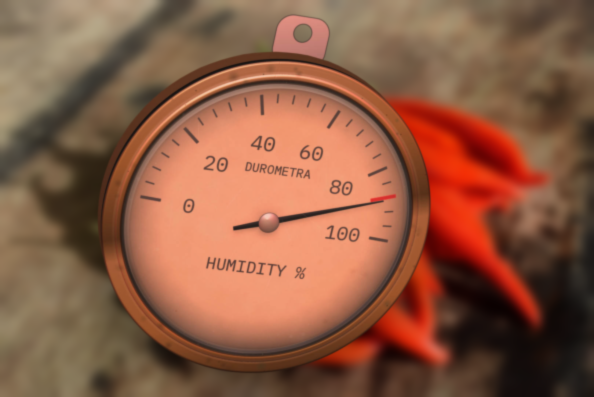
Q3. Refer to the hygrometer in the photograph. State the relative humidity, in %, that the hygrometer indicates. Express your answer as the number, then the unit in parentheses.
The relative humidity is 88 (%)
